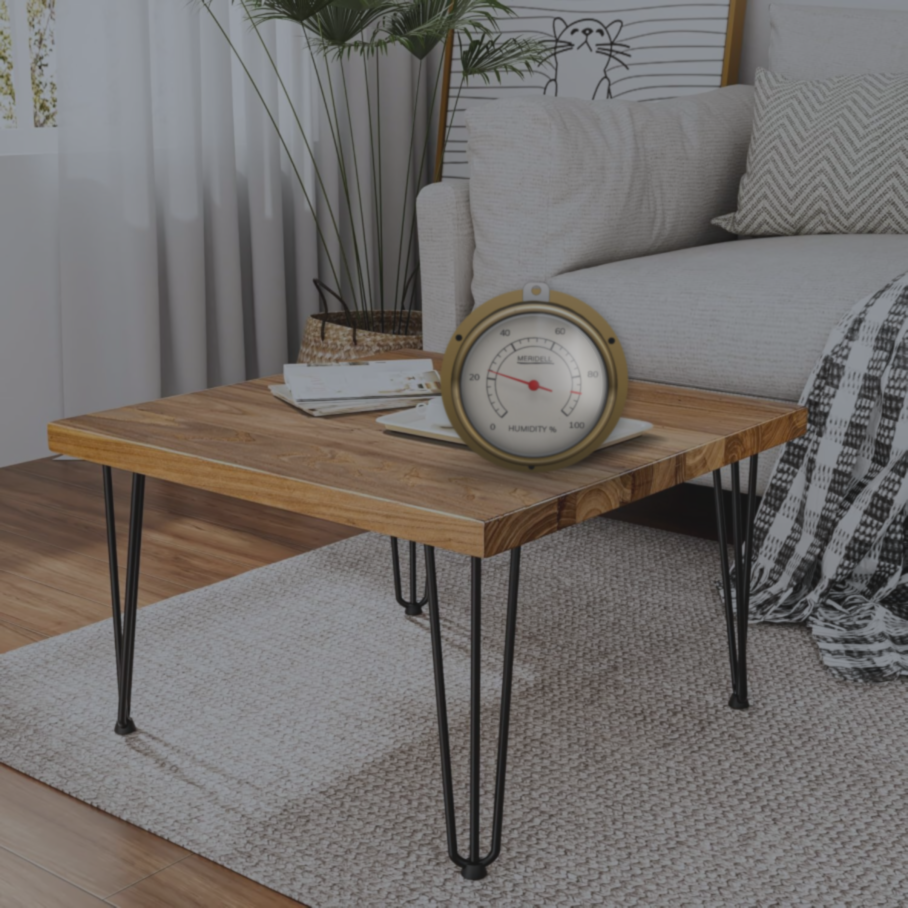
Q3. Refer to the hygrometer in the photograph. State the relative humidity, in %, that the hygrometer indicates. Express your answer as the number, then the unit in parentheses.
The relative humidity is 24 (%)
